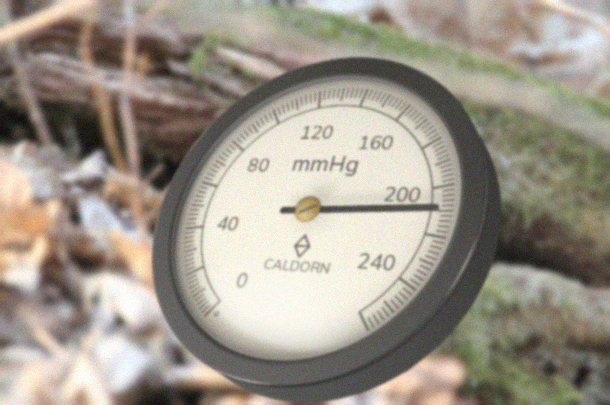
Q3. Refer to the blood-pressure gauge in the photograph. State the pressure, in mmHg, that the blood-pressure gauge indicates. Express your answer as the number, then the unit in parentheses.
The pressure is 210 (mmHg)
